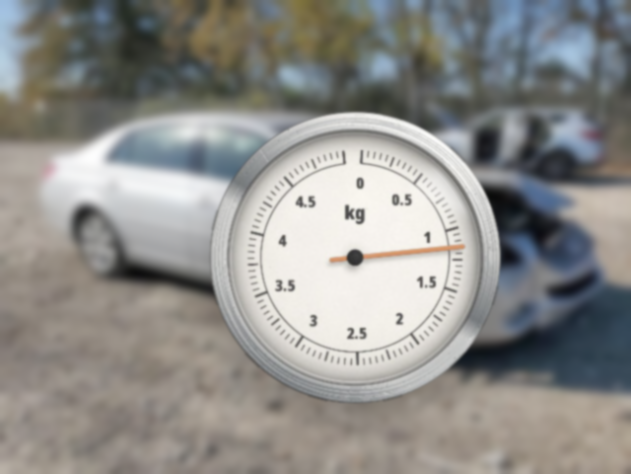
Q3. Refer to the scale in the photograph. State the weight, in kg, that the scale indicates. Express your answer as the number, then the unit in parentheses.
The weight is 1.15 (kg)
